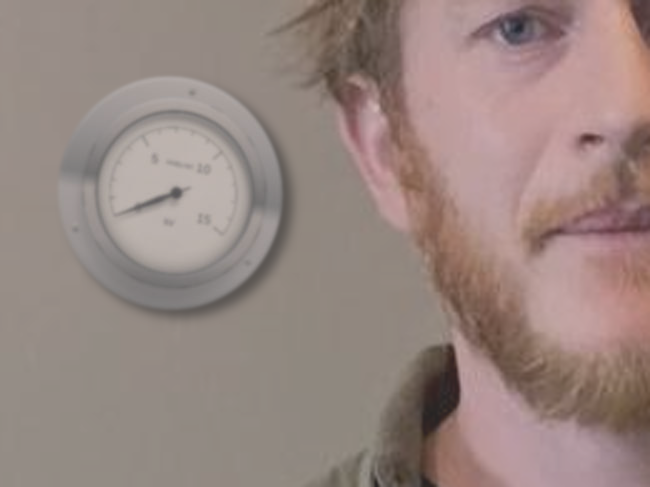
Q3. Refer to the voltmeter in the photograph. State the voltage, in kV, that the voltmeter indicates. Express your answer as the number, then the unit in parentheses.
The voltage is 0 (kV)
